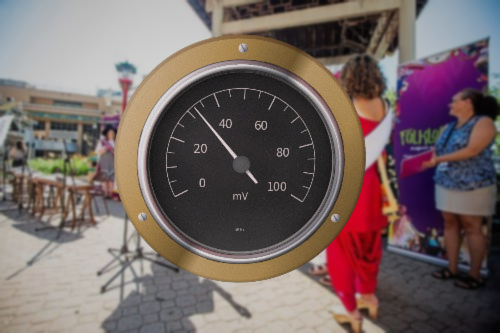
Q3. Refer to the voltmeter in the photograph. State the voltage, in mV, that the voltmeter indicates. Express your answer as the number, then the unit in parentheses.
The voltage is 32.5 (mV)
